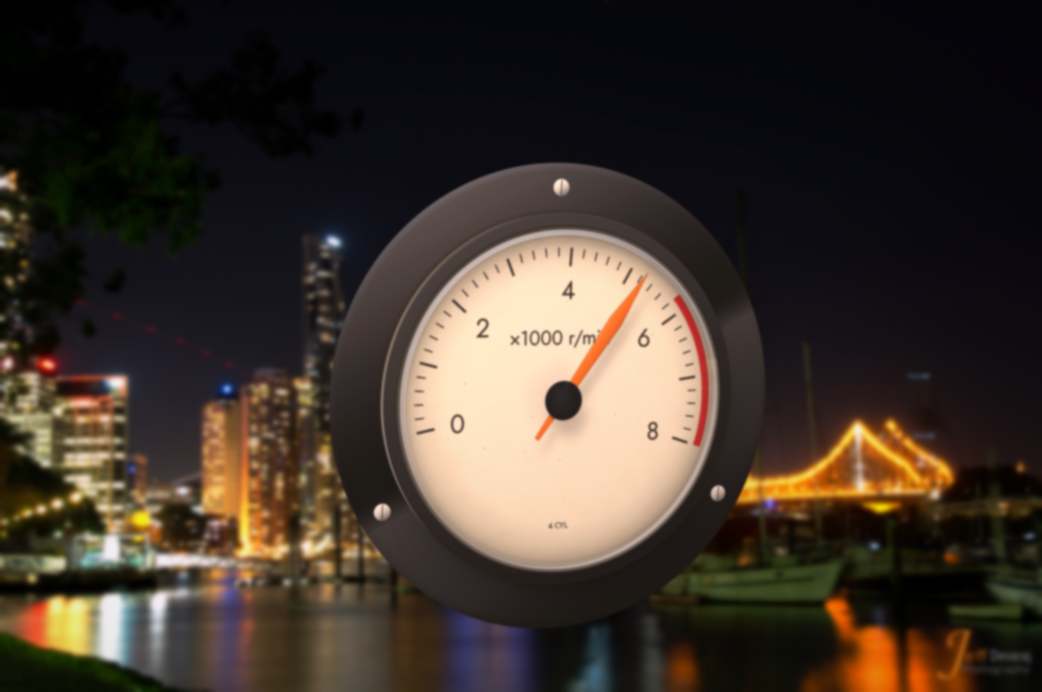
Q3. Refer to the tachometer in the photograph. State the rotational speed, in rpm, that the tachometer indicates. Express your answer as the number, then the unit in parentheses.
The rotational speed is 5200 (rpm)
